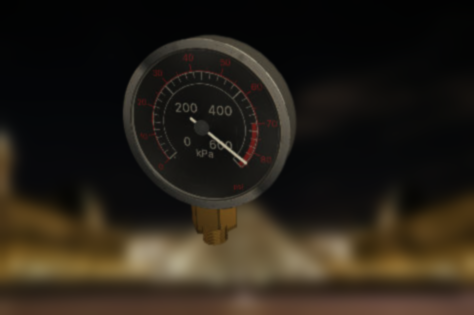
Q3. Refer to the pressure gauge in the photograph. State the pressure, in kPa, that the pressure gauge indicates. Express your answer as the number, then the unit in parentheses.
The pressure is 580 (kPa)
